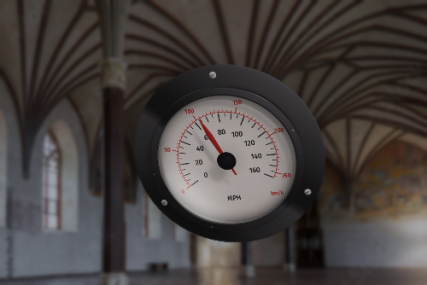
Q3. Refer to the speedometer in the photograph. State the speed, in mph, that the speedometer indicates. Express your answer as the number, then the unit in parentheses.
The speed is 65 (mph)
